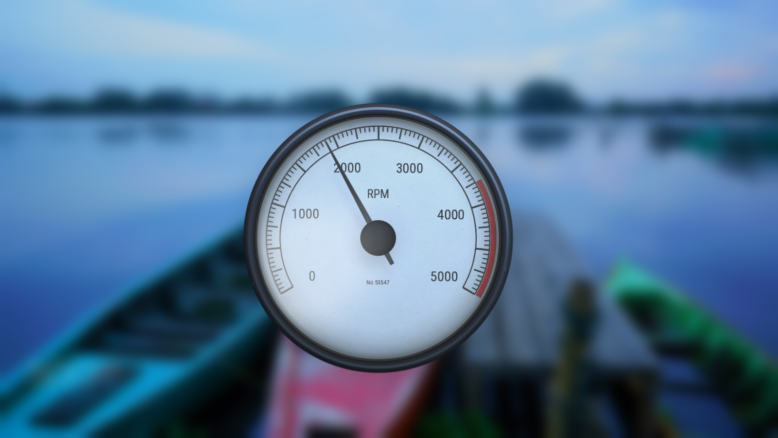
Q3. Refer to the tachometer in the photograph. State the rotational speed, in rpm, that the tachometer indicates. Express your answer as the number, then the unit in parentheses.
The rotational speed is 1900 (rpm)
